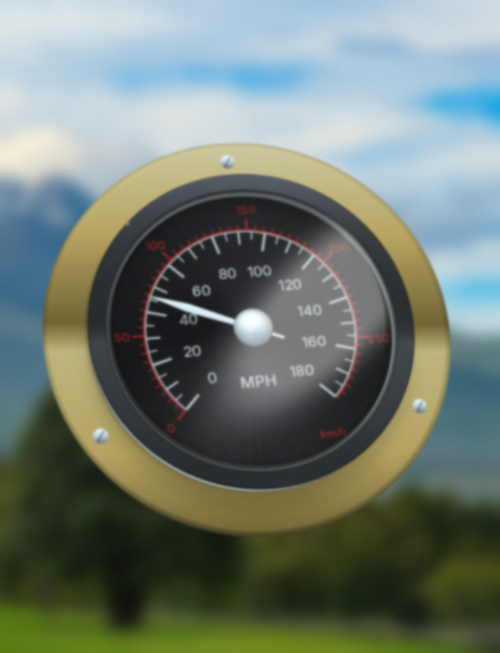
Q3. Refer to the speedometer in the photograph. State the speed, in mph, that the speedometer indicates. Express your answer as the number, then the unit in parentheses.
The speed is 45 (mph)
